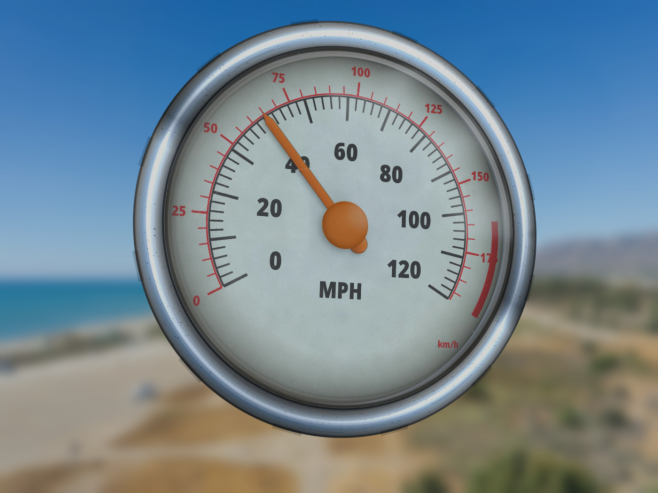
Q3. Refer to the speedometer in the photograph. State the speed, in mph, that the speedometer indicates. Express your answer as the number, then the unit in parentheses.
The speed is 40 (mph)
